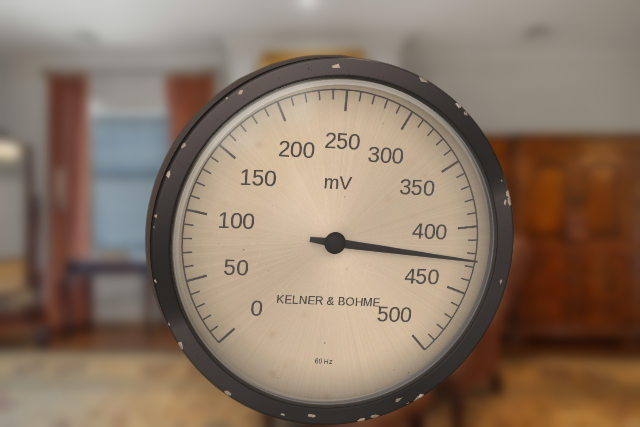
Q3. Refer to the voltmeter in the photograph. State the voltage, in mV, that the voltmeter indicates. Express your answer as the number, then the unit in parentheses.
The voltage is 425 (mV)
